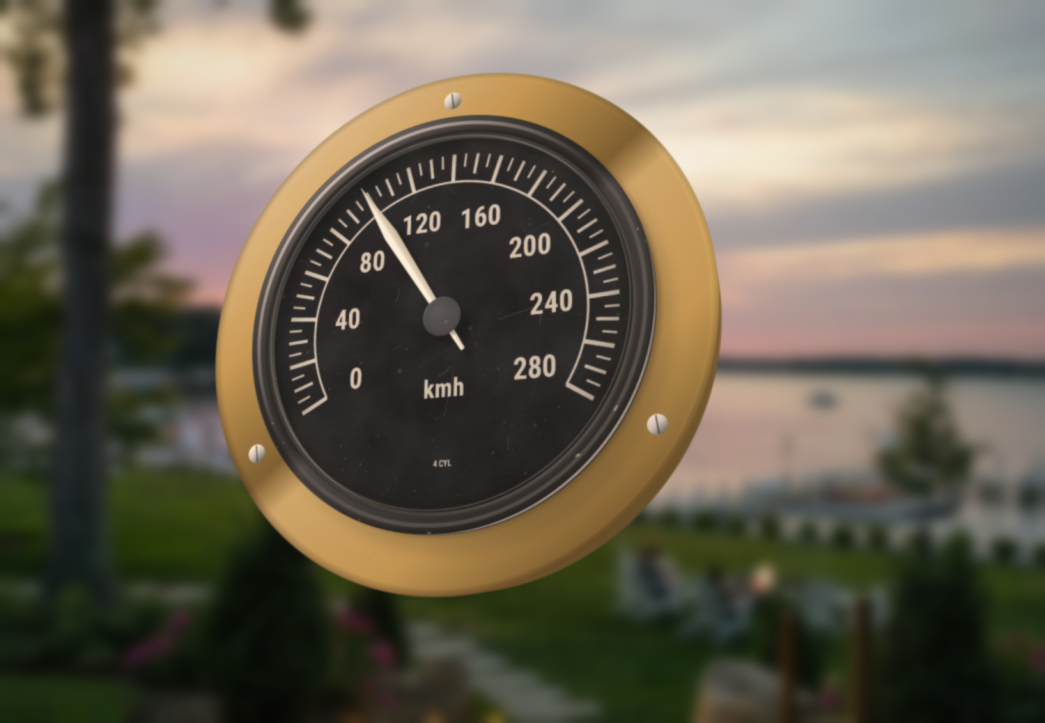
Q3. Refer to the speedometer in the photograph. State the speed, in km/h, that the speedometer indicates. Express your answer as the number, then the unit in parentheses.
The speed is 100 (km/h)
